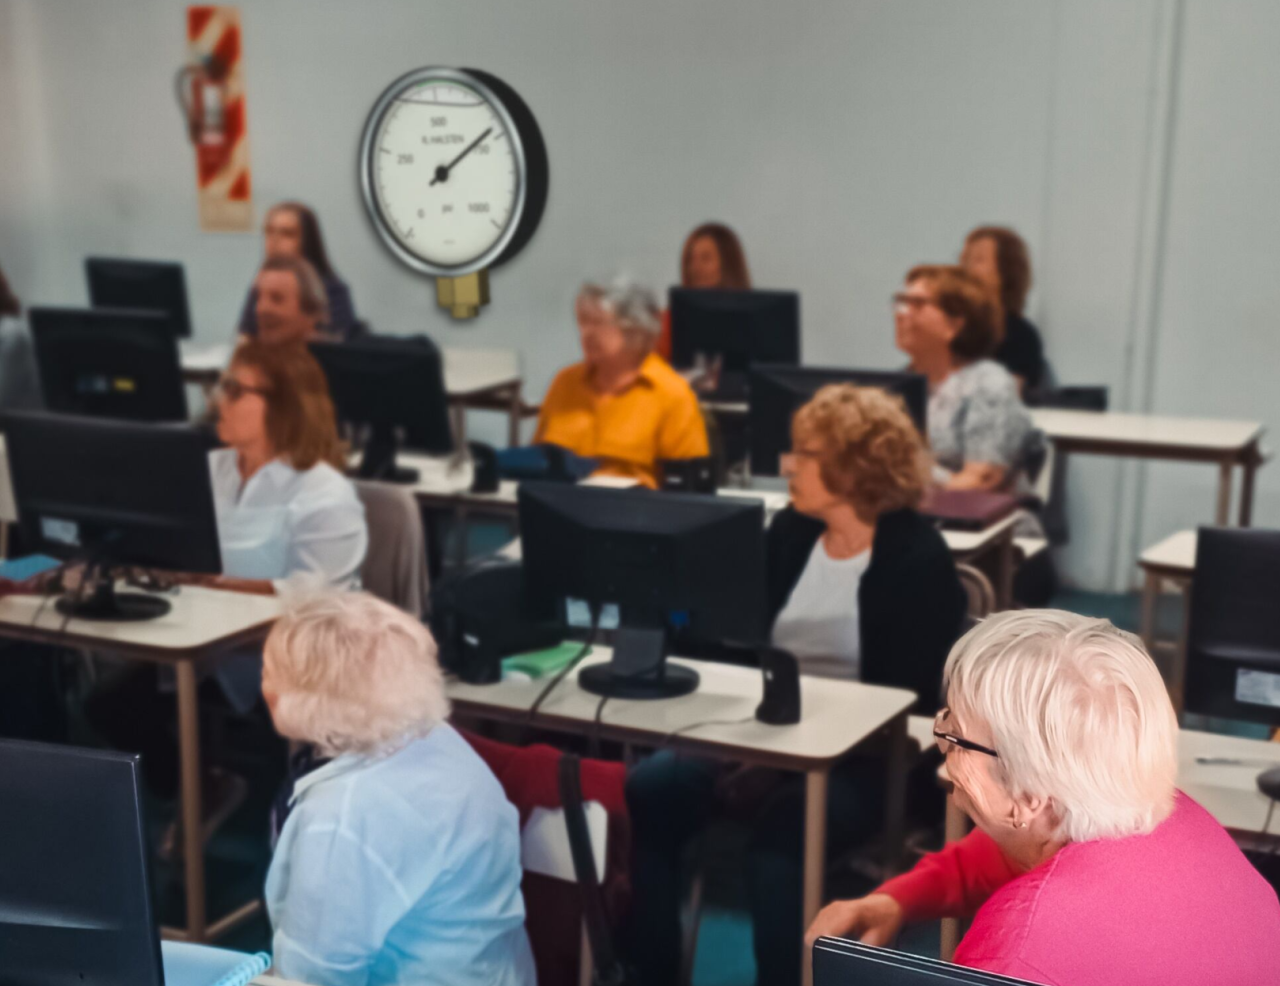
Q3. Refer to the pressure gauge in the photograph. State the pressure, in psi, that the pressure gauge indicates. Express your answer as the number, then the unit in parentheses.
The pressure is 725 (psi)
